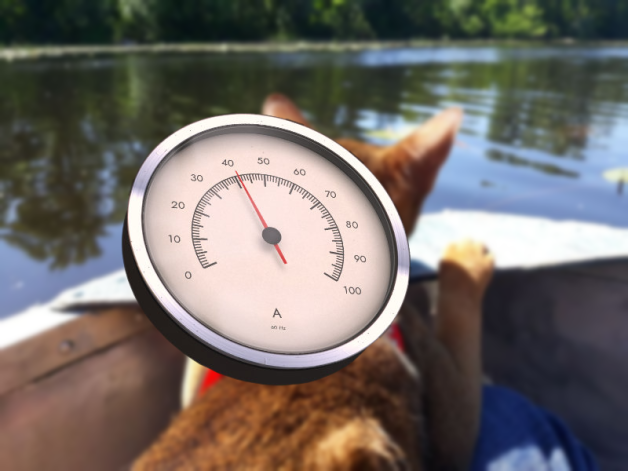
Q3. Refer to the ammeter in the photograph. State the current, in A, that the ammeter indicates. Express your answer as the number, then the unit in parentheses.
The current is 40 (A)
